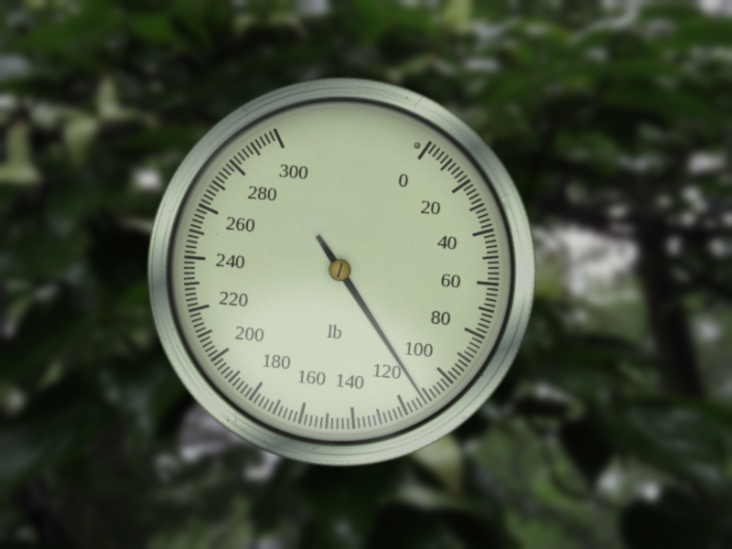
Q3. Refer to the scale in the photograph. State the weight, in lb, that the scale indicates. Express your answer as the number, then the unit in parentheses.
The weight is 112 (lb)
